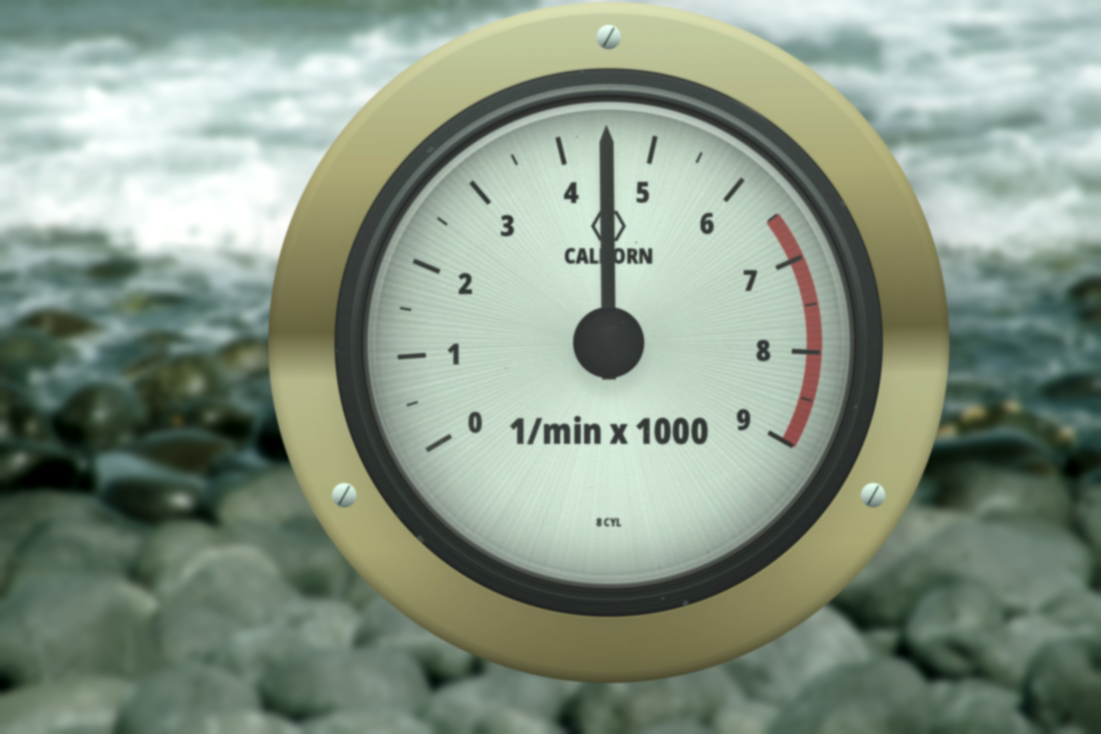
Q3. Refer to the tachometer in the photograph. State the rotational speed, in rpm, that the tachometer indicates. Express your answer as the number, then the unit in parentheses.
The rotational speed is 4500 (rpm)
